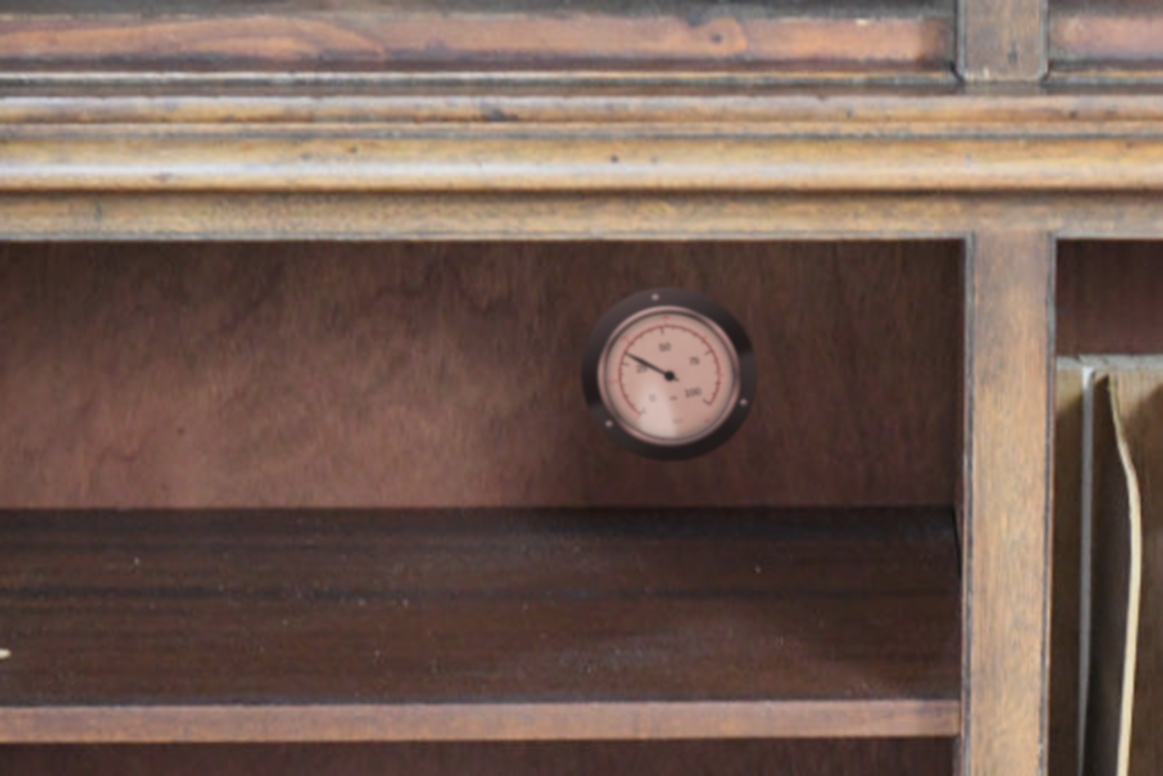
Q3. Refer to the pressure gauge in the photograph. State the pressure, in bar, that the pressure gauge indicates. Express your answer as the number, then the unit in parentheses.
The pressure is 30 (bar)
